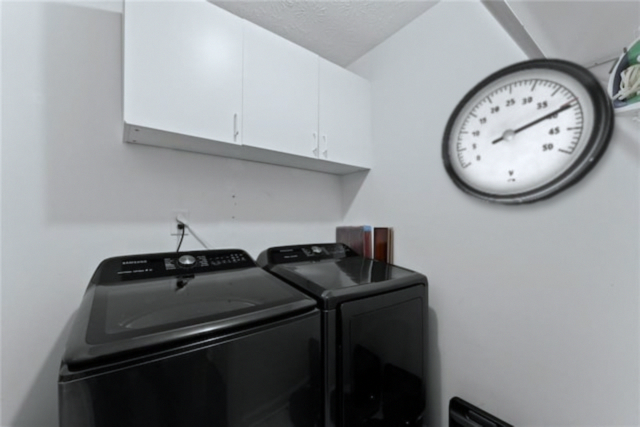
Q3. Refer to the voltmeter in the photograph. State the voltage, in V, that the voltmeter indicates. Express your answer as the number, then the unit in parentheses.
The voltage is 40 (V)
